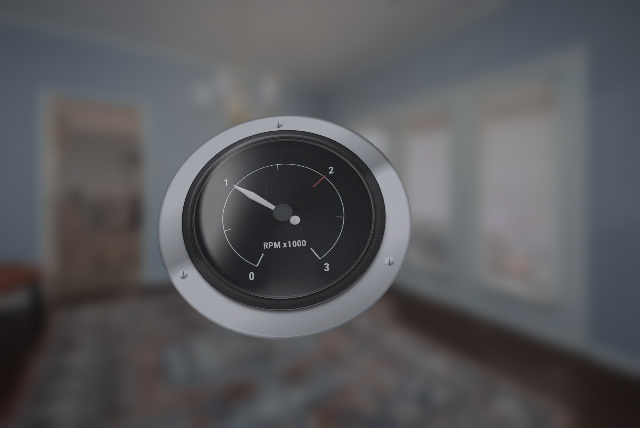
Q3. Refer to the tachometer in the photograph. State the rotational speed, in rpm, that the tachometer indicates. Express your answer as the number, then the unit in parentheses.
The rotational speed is 1000 (rpm)
